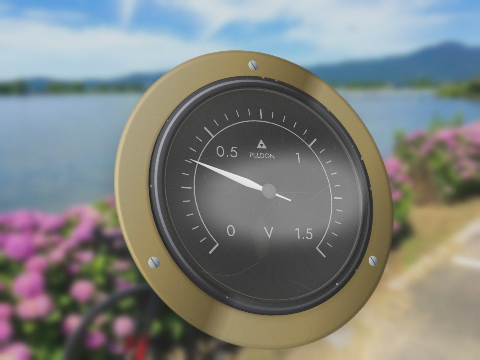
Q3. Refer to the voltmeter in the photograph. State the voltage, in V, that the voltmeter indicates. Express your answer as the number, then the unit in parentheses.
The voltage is 0.35 (V)
